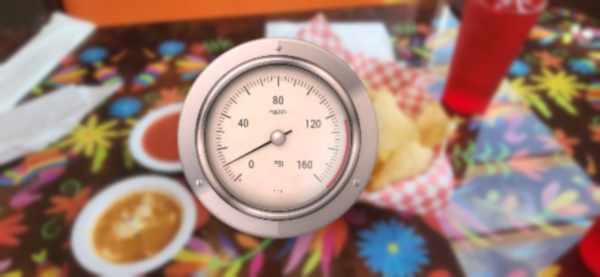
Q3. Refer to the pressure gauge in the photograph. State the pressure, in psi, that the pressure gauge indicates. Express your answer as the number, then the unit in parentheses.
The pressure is 10 (psi)
